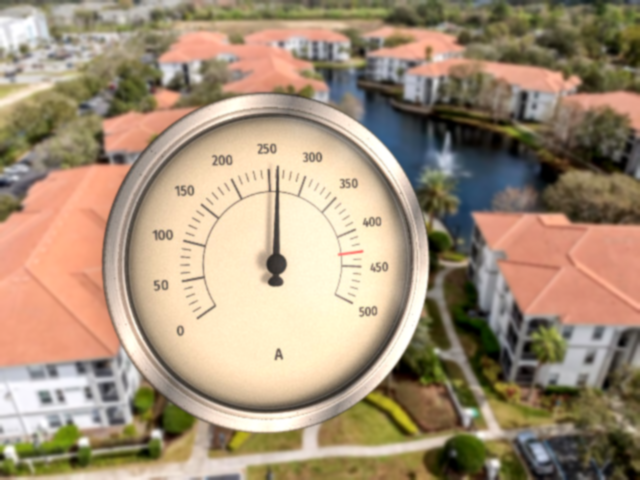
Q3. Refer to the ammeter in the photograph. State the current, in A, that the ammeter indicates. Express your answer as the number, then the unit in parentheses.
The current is 260 (A)
